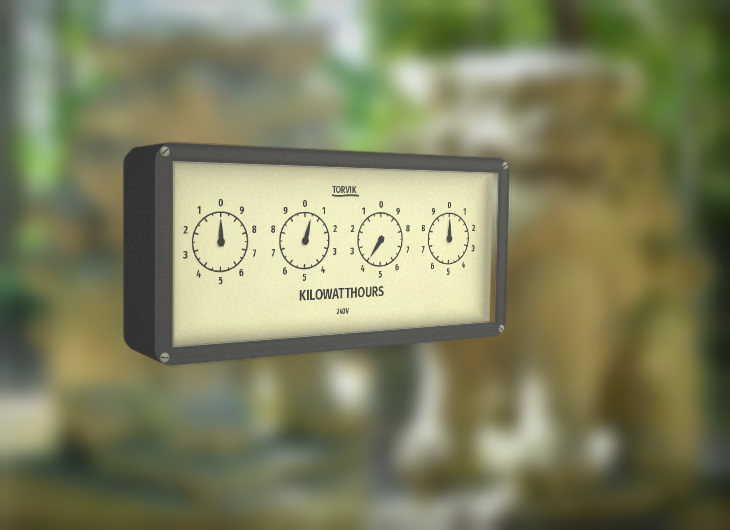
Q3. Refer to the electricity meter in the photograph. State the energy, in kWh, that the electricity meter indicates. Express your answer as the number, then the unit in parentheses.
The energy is 40 (kWh)
